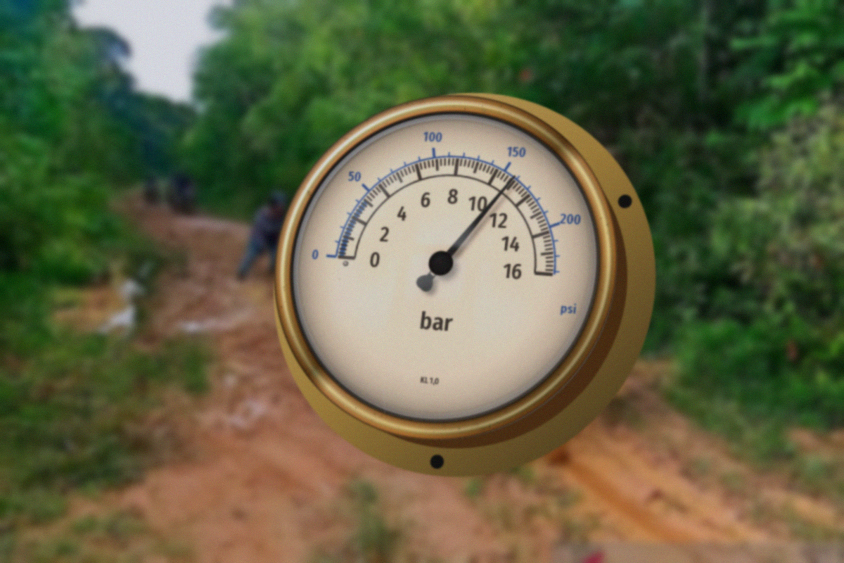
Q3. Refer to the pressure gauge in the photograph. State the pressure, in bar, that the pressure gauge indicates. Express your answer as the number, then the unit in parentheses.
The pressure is 11 (bar)
